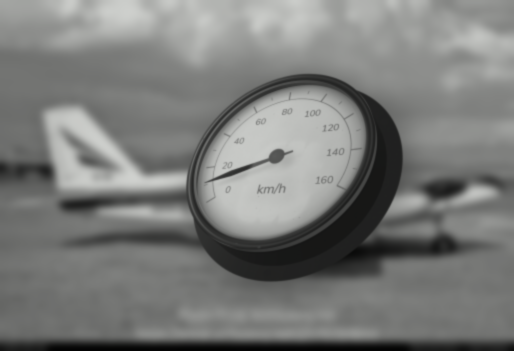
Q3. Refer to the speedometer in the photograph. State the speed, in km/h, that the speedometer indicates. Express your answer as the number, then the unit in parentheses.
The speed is 10 (km/h)
